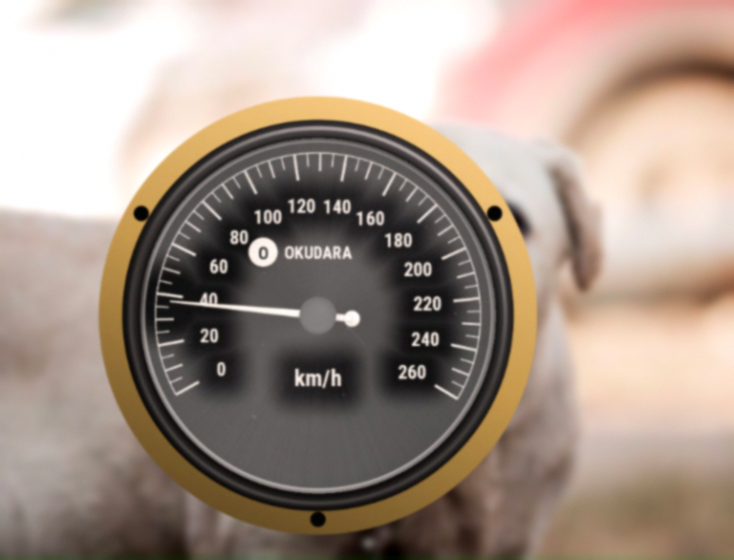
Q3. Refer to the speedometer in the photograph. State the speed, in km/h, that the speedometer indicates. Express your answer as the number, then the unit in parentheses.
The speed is 37.5 (km/h)
